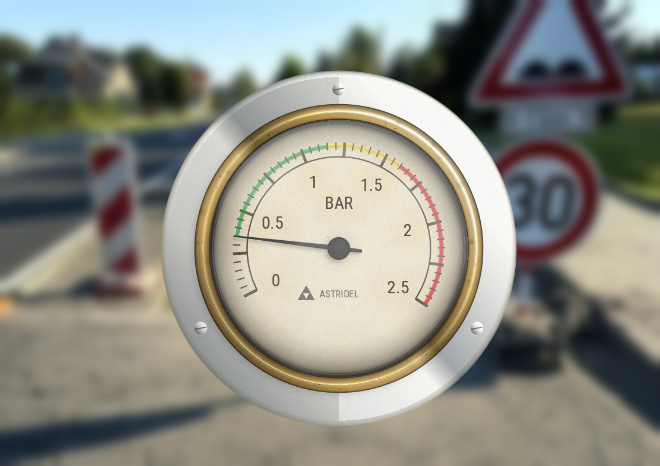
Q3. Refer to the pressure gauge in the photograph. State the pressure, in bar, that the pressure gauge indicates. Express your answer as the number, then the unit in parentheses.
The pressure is 0.35 (bar)
